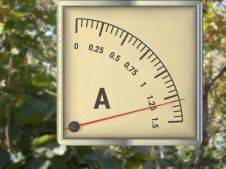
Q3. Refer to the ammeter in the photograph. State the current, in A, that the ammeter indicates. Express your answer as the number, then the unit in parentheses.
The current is 1.3 (A)
